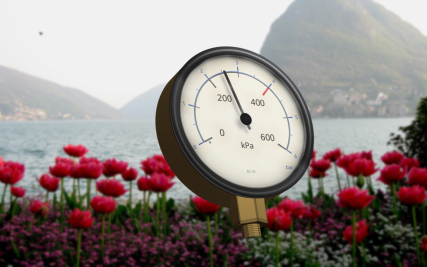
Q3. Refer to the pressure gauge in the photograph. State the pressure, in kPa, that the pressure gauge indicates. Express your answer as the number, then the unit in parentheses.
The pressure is 250 (kPa)
